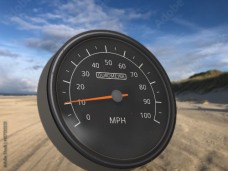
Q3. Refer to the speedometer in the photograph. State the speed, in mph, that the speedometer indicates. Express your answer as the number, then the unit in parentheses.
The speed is 10 (mph)
